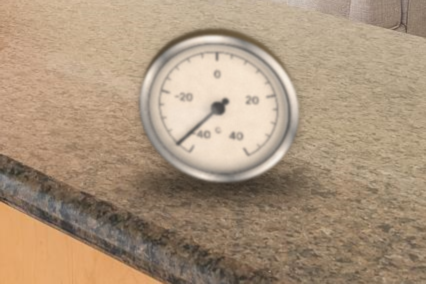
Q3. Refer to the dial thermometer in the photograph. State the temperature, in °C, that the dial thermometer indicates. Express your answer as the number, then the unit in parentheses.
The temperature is -36 (°C)
